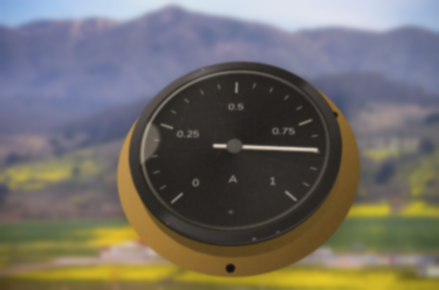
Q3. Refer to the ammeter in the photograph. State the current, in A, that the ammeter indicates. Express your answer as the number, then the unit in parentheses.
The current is 0.85 (A)
